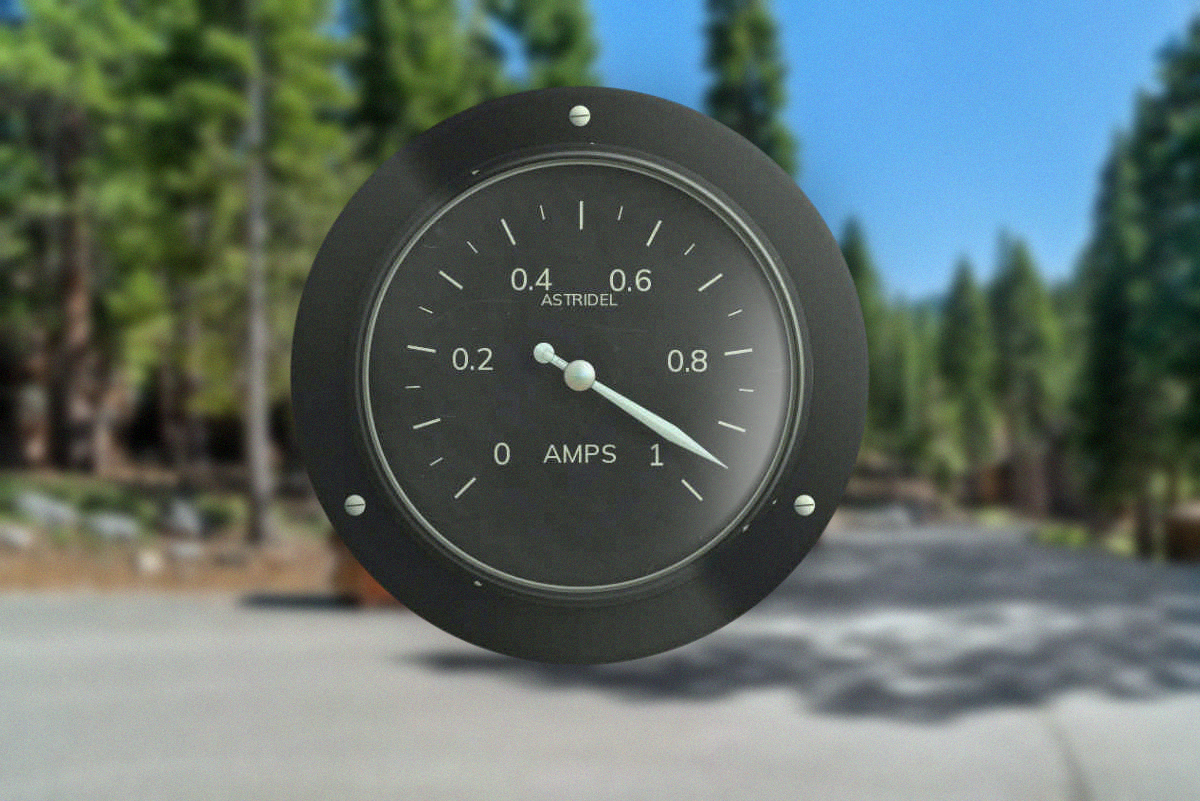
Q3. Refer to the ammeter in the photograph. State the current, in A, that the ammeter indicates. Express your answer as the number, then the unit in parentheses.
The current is 0.95 (A)
